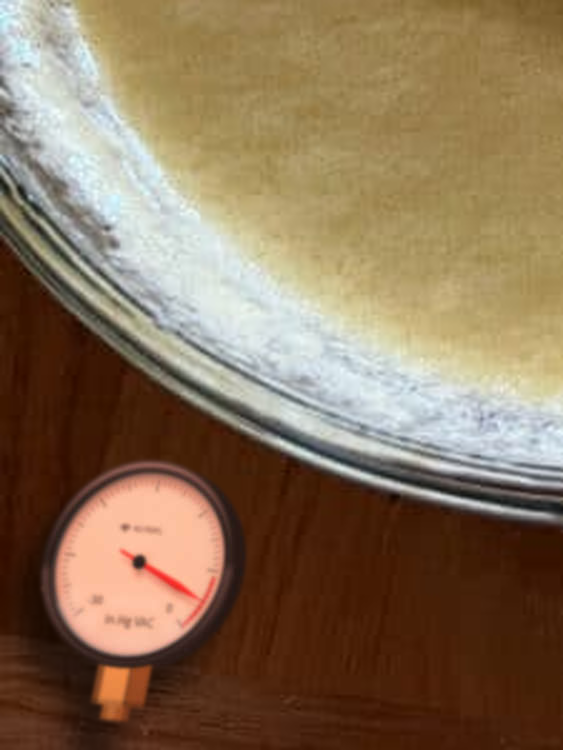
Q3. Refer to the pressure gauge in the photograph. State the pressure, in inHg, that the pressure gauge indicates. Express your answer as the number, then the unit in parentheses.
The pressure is -2.5 (inHg)
